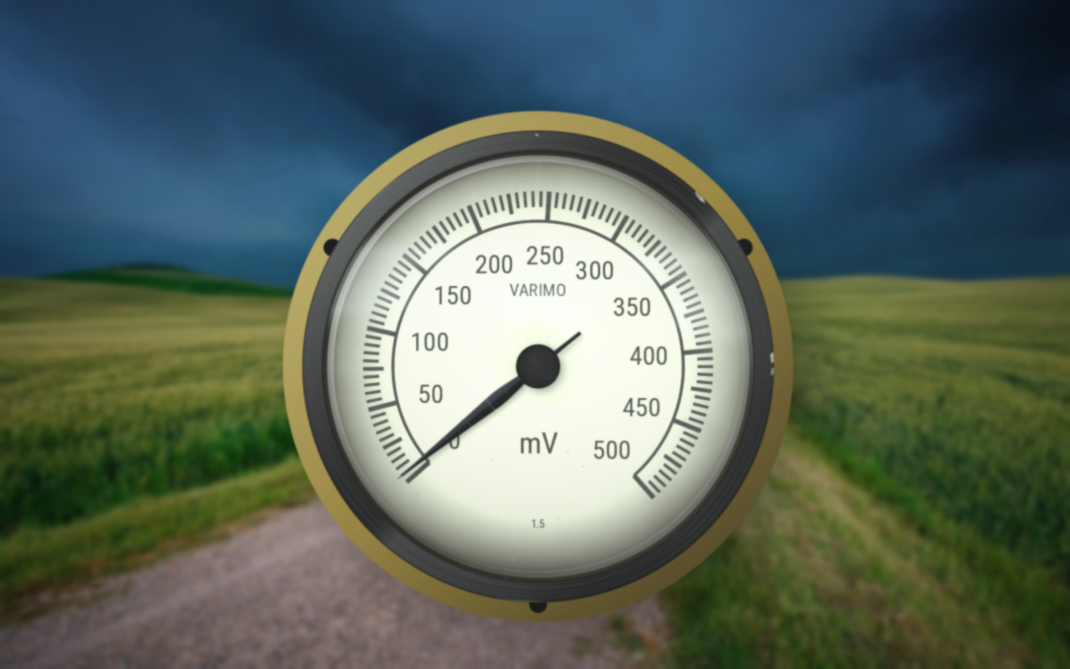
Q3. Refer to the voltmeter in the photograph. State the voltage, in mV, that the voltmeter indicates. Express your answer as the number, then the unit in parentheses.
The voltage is 5 (mV)
